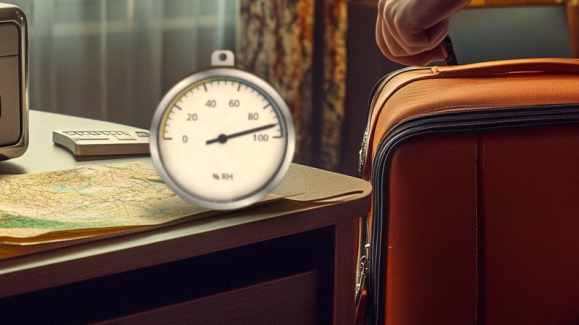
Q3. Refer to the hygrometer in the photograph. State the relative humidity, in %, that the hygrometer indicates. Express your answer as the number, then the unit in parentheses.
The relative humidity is 92 (%)
